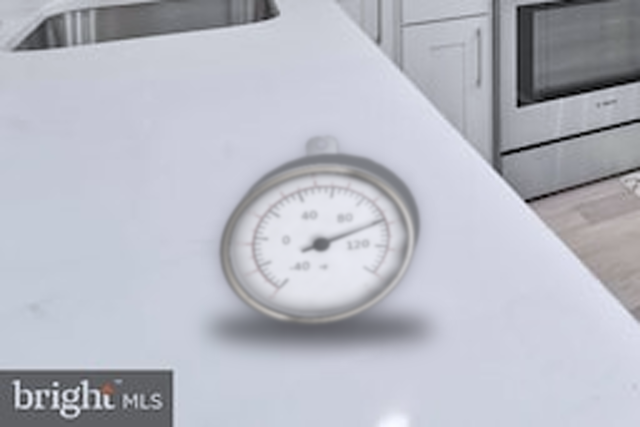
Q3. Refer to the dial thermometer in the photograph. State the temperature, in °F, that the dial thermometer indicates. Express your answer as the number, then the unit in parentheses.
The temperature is 100 (°F)
